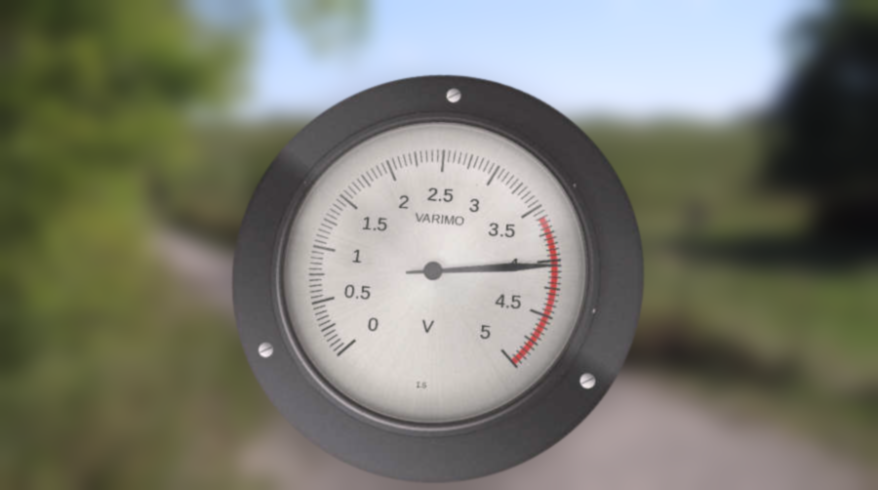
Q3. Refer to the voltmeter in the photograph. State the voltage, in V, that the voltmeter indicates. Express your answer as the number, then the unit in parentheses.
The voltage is 4.05 (V)
